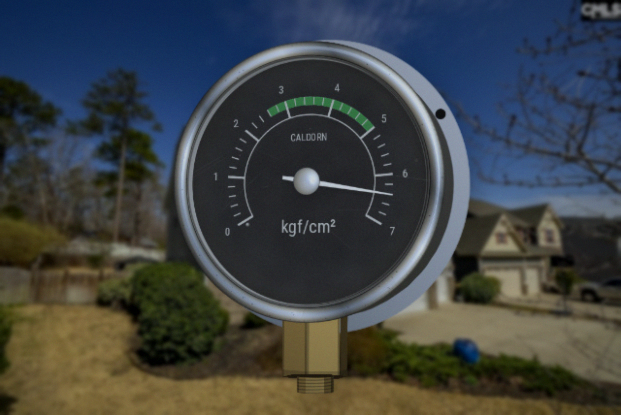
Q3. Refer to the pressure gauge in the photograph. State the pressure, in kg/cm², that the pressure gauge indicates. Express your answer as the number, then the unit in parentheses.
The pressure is 6.4 (kg/cm²)
